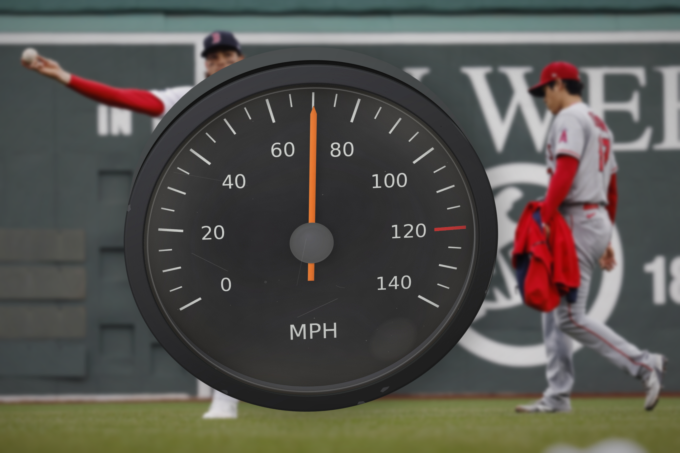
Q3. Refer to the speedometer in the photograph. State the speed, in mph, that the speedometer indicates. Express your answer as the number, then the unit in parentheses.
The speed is 70 (mph)
